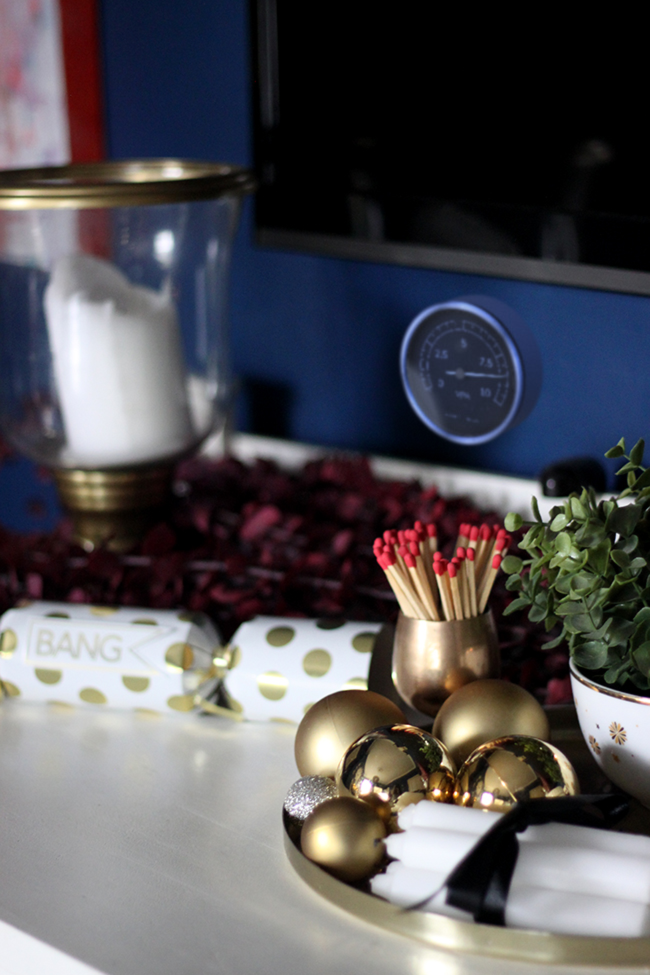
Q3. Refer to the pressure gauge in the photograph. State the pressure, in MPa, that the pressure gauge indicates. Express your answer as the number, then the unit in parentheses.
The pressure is 8.5 (MPa)
